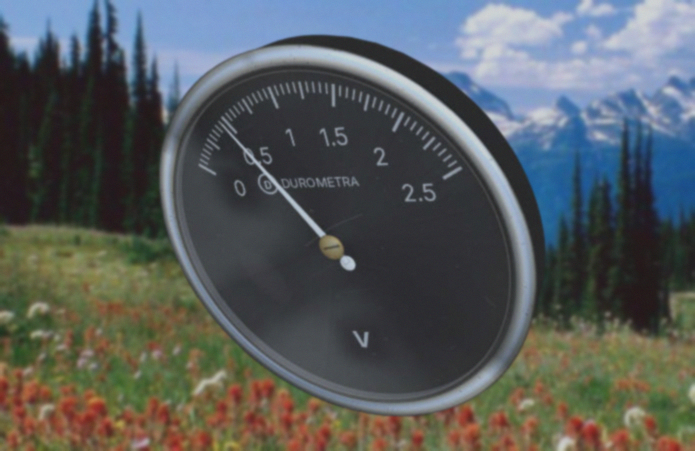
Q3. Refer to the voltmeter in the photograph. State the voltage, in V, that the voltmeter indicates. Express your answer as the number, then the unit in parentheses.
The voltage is 0.5 (V)
